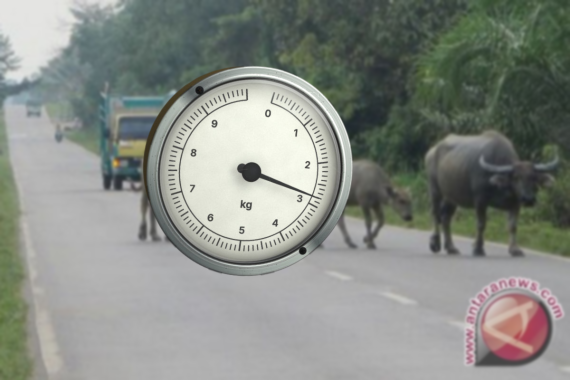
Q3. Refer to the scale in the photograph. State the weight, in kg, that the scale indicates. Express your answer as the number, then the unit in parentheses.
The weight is 2.8 (kg)
